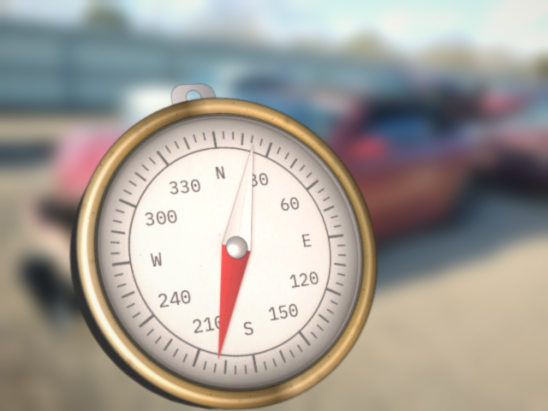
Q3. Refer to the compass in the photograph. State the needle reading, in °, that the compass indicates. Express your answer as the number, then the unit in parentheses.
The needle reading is 200 (°)
